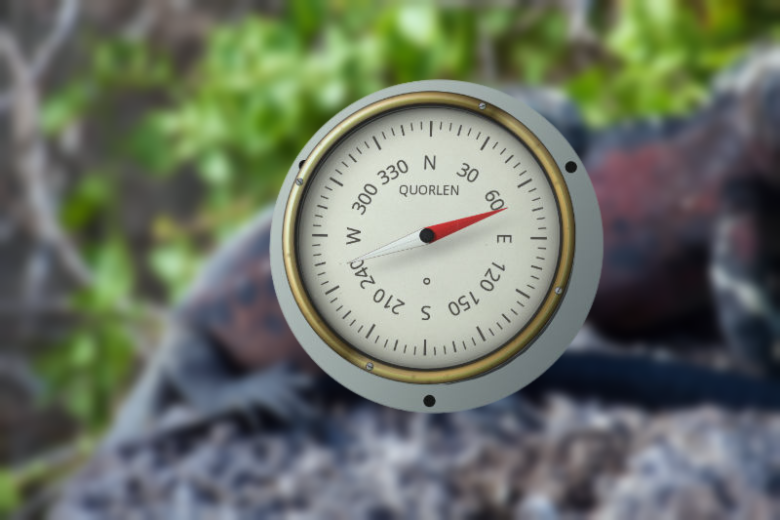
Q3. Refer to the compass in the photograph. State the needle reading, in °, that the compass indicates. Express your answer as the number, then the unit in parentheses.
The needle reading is 70 (°)
